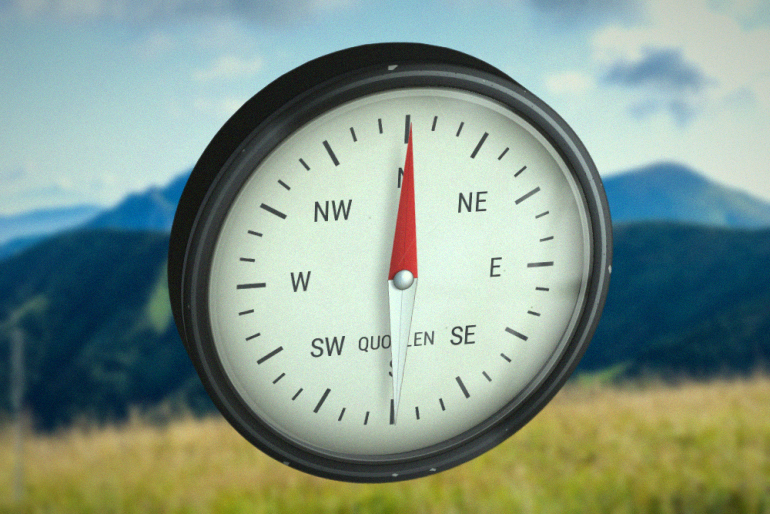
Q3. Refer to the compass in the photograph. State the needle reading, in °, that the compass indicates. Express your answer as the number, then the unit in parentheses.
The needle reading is 0 (°)
